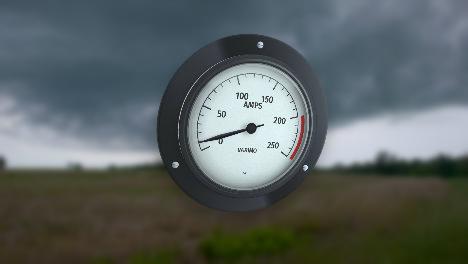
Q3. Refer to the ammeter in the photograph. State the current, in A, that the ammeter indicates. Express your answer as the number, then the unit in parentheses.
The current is 10 (A)
